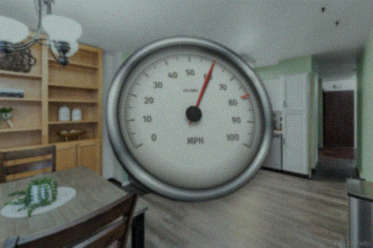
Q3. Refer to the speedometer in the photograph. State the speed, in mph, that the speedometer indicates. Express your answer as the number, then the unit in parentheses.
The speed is 60 (mph)
